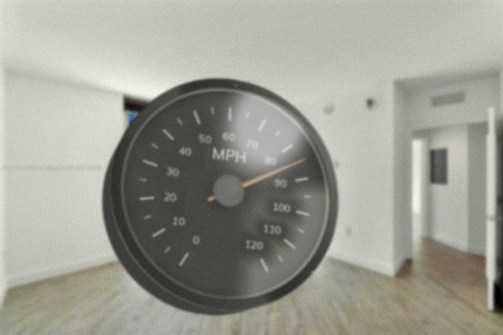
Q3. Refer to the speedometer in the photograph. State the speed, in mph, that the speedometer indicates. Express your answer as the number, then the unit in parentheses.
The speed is 85 (mph)
